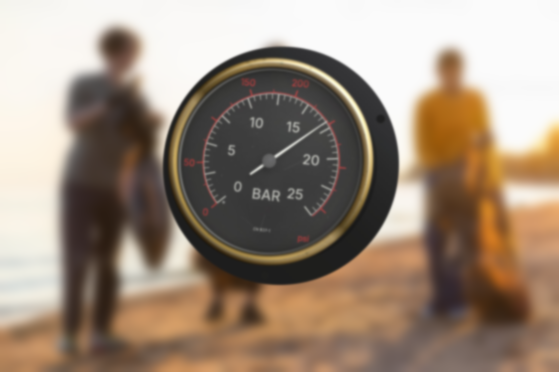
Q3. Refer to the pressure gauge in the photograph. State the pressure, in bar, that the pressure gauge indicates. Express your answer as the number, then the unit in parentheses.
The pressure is 17 (bar)
